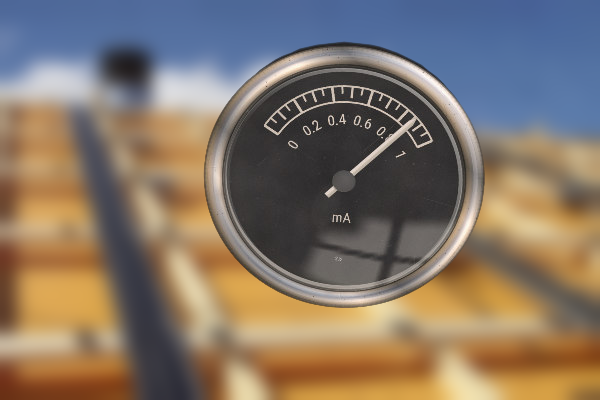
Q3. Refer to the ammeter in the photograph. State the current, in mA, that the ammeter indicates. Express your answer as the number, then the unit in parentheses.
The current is 0.85 (mA)
